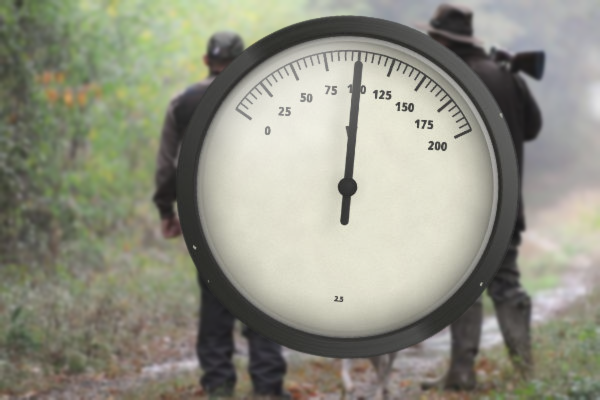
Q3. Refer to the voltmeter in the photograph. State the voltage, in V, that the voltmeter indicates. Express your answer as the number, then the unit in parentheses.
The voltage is 100 (V)
